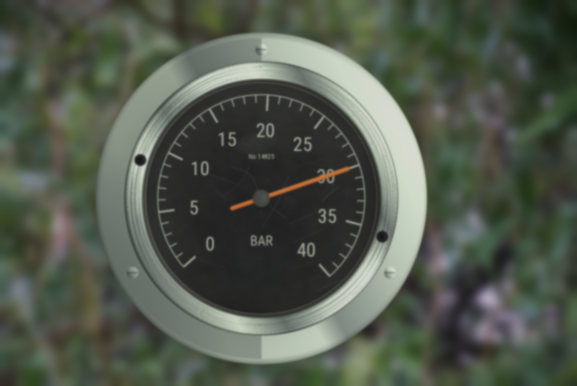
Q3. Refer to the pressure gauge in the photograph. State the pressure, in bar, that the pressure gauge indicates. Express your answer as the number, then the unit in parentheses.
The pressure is 30 (bar)
